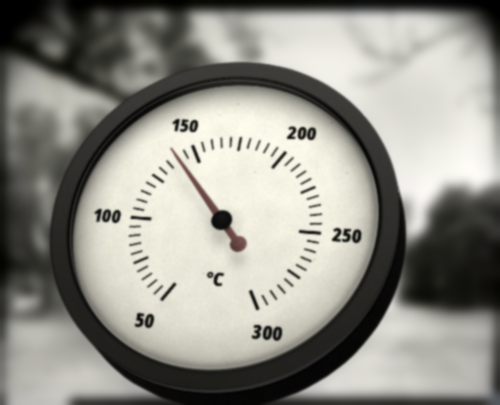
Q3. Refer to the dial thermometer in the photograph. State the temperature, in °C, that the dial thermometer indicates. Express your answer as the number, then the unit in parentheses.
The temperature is 140 (°C)
